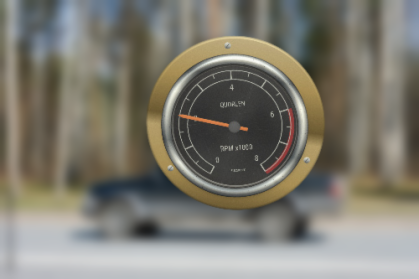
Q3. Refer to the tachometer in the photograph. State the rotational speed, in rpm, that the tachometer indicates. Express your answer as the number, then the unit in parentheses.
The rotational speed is 2000 (rpm)
